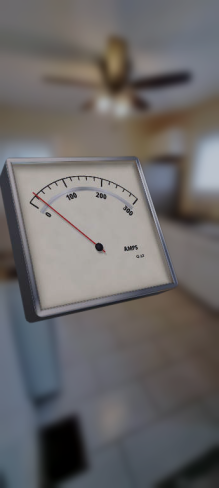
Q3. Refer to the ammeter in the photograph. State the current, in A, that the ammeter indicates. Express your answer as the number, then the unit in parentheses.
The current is 20 (A)
